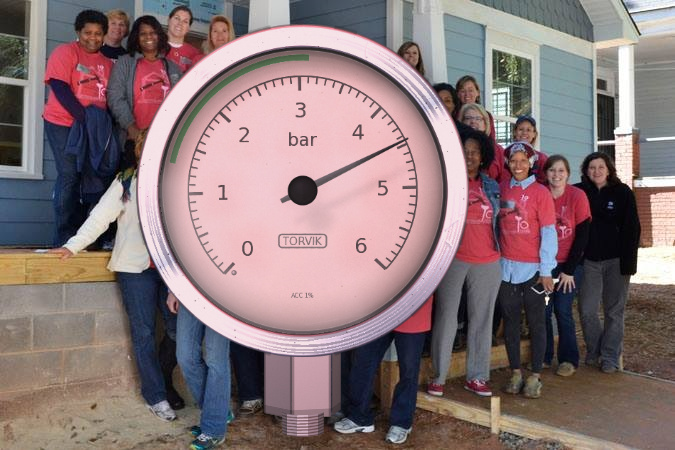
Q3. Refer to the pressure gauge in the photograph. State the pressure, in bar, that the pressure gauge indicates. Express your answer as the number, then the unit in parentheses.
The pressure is 4.45 (bar)
